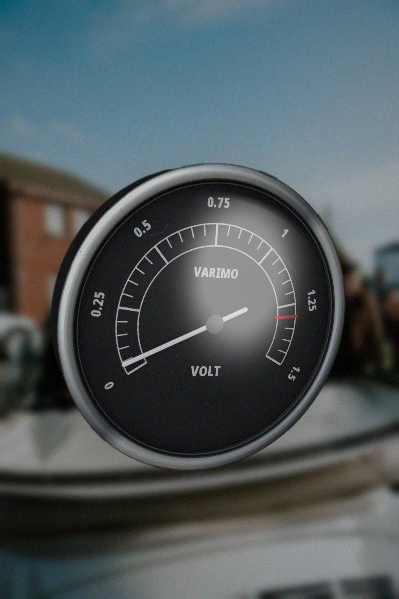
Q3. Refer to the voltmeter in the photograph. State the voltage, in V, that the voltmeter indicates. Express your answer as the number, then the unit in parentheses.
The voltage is 0.05 (V)
